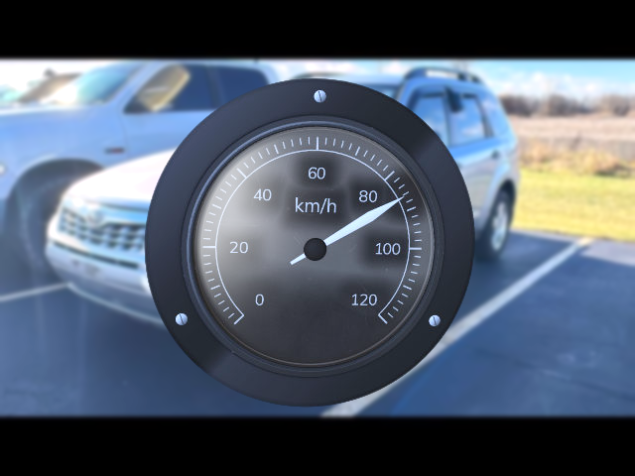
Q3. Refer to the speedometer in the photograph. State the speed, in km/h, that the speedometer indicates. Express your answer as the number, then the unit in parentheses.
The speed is 86 (km/h)
